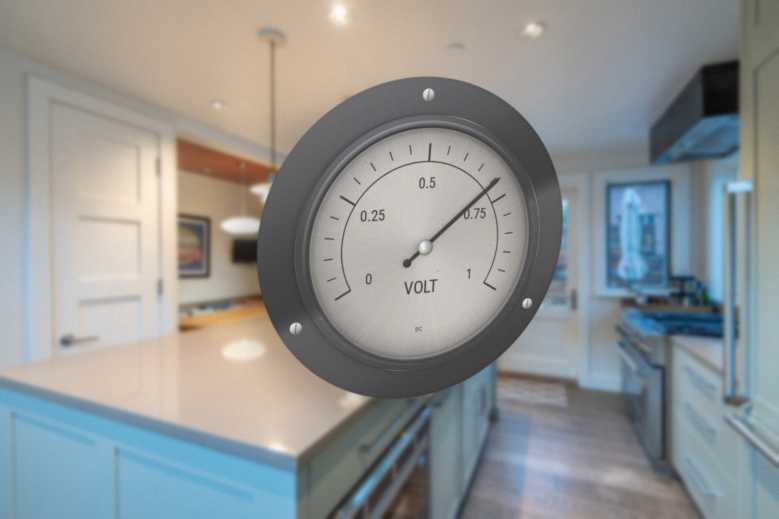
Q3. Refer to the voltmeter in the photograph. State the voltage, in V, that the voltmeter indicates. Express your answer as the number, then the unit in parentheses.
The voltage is 0.7 (V)
